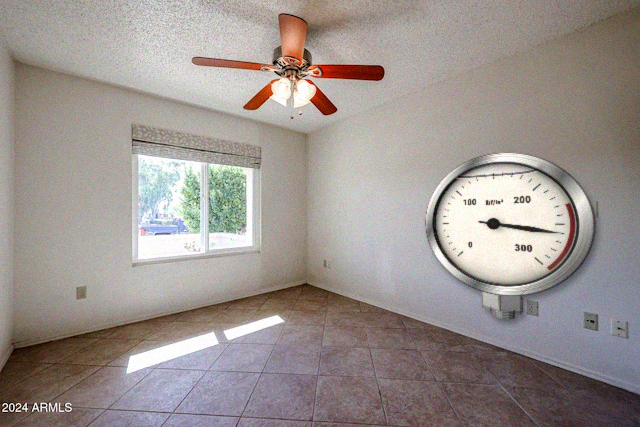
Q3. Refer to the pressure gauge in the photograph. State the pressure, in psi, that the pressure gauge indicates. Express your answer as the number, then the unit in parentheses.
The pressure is 260 (psi)
